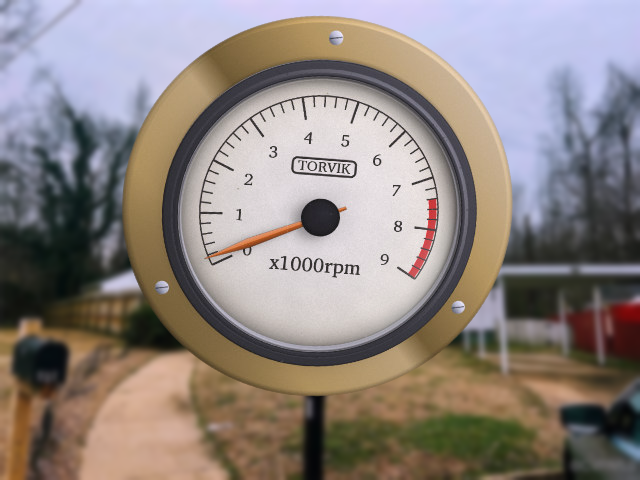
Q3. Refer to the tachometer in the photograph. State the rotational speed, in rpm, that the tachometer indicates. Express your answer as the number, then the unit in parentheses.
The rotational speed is 200 (rpm)
